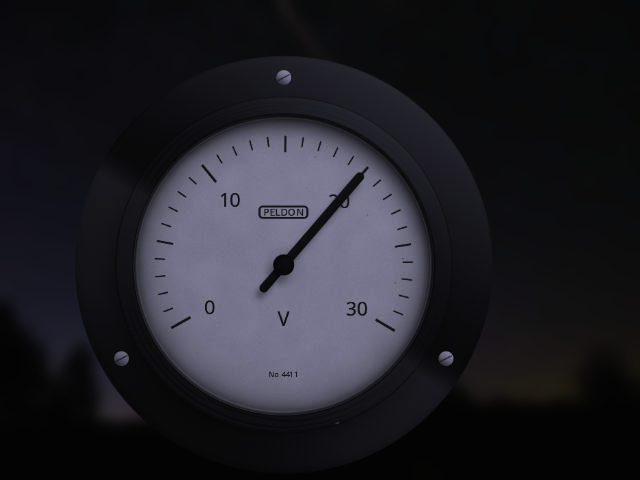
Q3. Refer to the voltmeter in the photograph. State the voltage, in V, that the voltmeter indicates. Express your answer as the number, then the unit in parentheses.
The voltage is 20 (V)
